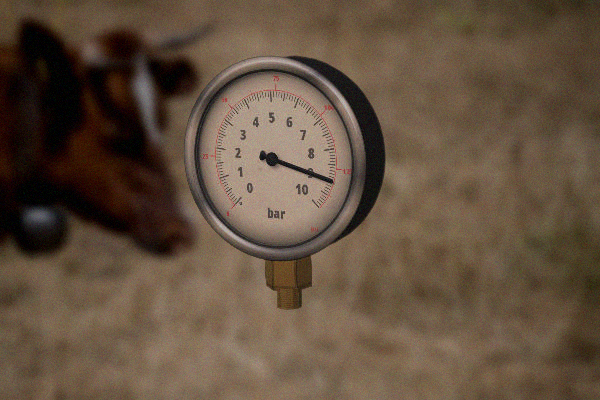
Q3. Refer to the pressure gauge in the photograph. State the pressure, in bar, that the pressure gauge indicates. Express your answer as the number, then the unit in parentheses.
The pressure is 9 (bar)
